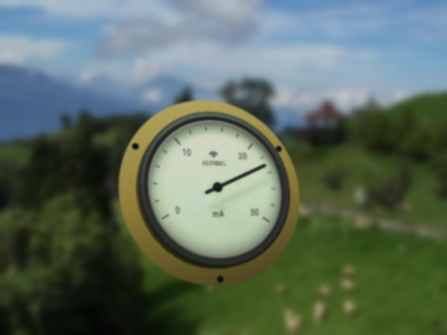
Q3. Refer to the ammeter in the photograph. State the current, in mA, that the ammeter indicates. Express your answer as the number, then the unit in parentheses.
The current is 23 (mA)
